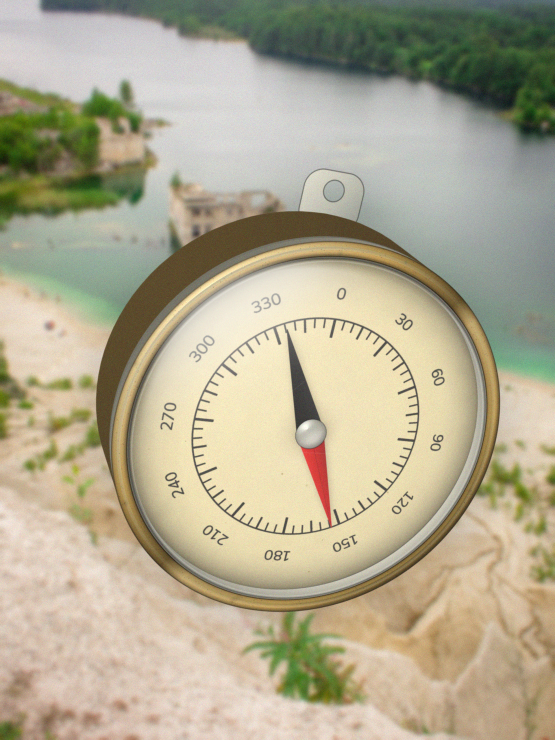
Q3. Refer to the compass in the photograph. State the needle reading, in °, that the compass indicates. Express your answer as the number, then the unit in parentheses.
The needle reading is 155 (°)
